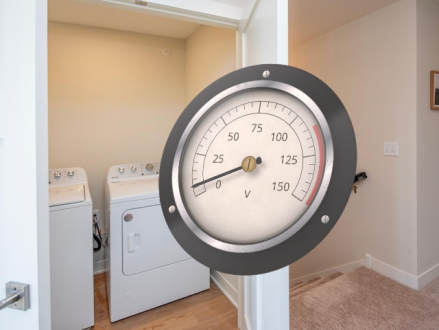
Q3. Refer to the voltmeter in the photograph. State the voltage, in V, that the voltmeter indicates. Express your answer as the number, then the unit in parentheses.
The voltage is 5 (V)
